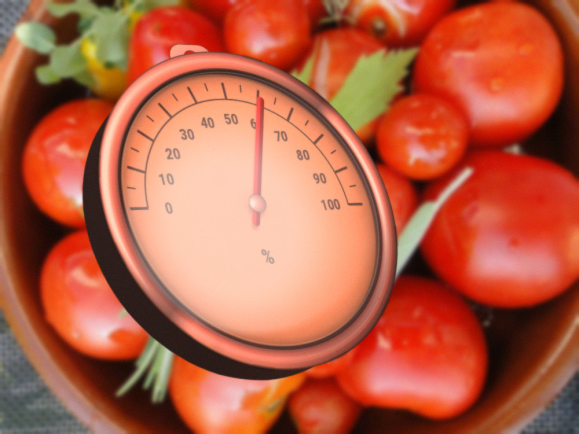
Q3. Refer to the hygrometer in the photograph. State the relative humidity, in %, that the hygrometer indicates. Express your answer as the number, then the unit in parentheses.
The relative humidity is 60 (%)
